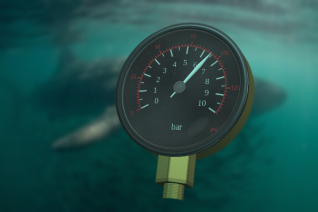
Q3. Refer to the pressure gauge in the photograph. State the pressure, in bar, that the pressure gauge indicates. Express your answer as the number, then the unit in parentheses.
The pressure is 6.5 (bar)
